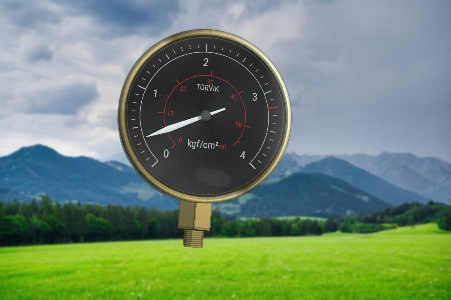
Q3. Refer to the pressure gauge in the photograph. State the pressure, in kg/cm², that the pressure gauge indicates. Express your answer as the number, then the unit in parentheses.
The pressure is 0.35 (kg/cm²)
